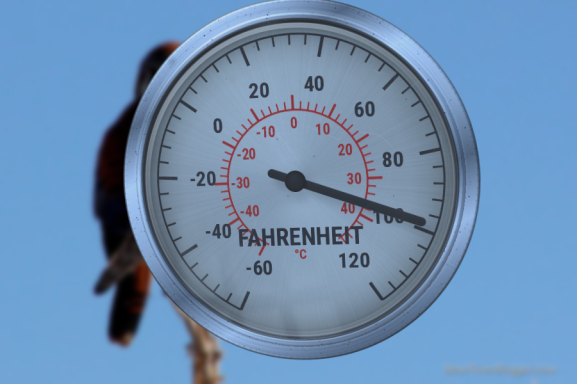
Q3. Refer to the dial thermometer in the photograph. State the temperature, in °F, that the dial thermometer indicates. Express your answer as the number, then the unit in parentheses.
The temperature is 98 (°F)
